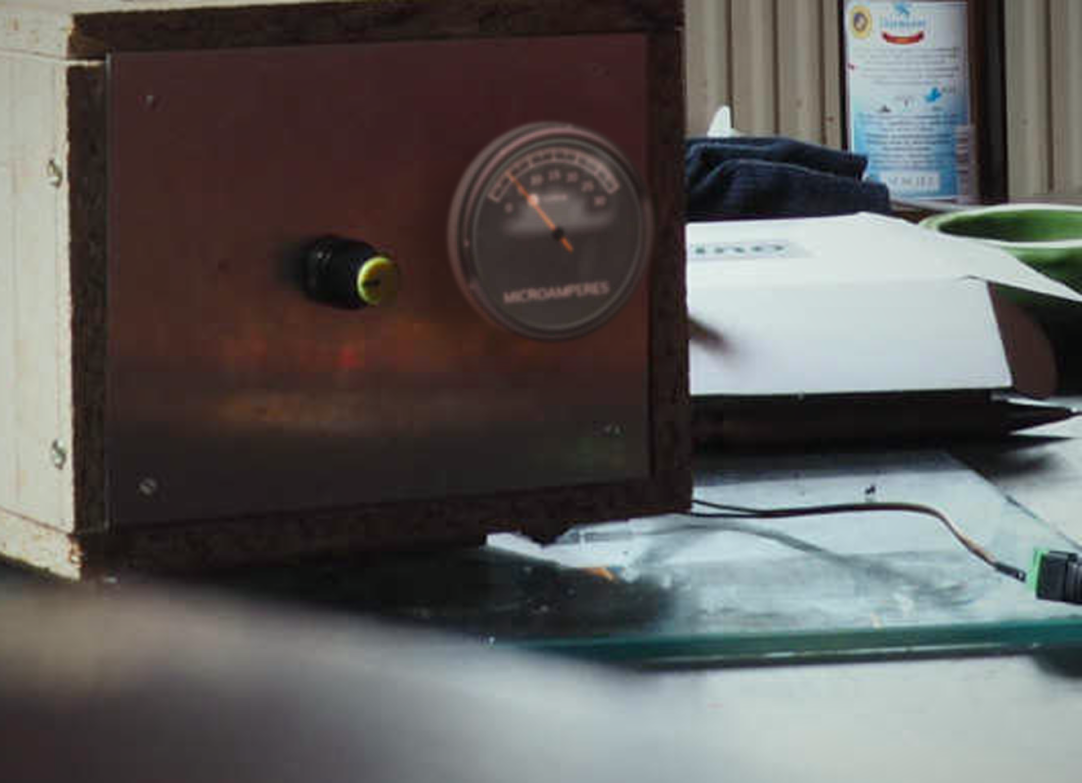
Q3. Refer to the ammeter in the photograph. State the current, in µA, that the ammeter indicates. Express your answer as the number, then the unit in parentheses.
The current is 5 (µA)
